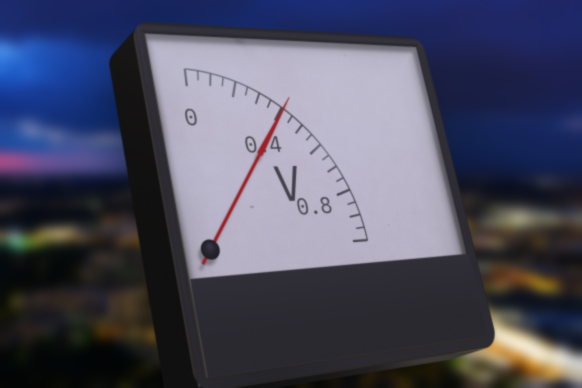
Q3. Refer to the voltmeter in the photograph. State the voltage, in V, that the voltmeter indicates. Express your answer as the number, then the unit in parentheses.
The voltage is 0.4 (V)
